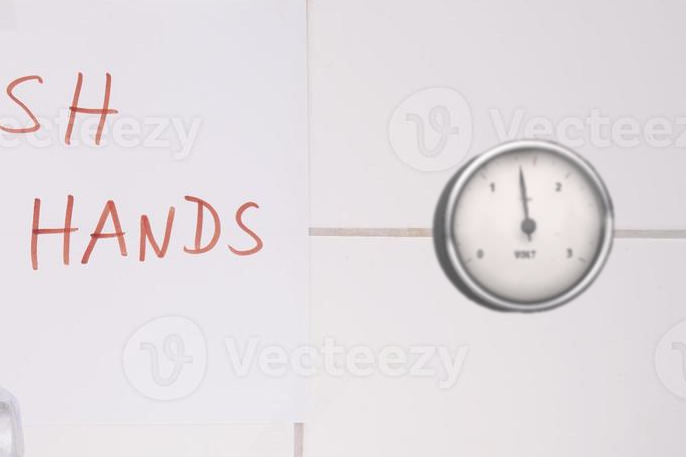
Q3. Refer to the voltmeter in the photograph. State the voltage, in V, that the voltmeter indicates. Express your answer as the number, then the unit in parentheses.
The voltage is 1.4 (V)
